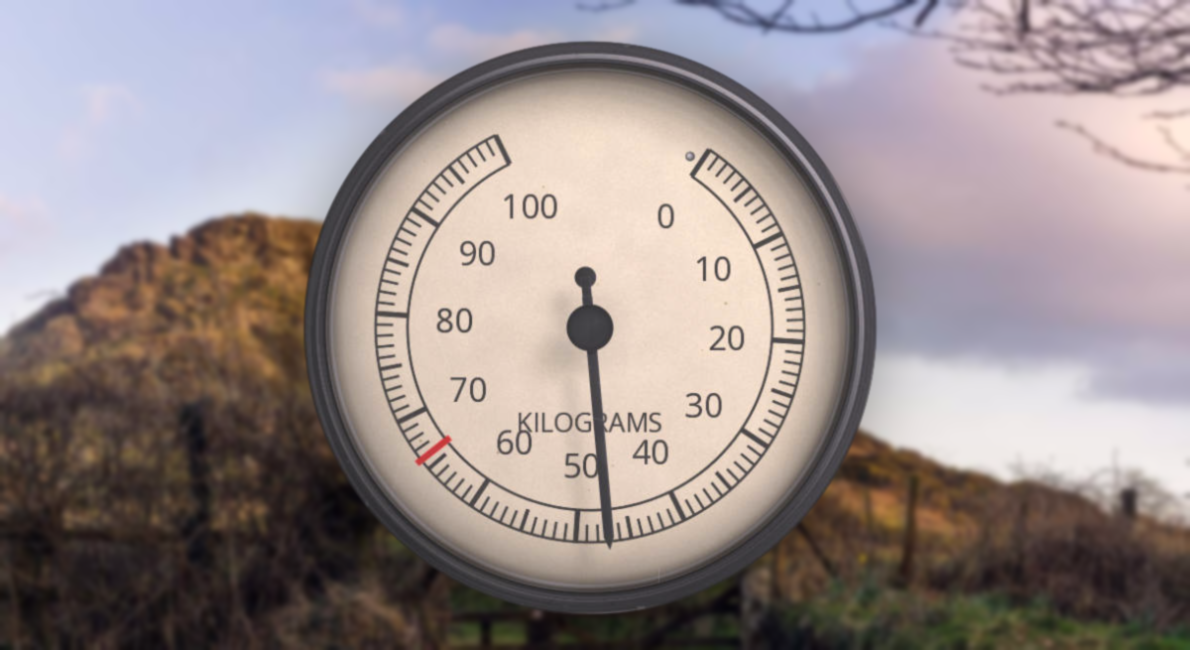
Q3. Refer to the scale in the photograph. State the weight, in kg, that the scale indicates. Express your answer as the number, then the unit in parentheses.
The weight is 47 (kg)
